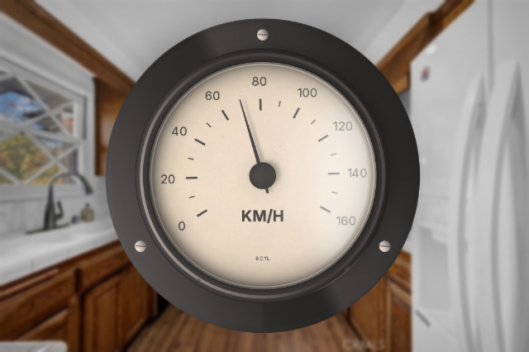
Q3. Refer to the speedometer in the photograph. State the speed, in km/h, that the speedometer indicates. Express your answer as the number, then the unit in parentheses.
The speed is 70 (km/h)
